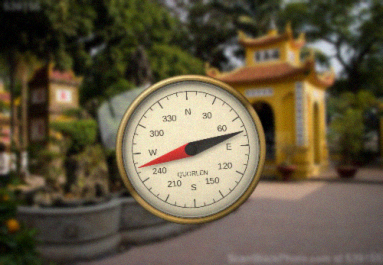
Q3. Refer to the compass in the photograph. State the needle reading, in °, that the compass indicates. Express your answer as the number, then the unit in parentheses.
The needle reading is 255 (°)
